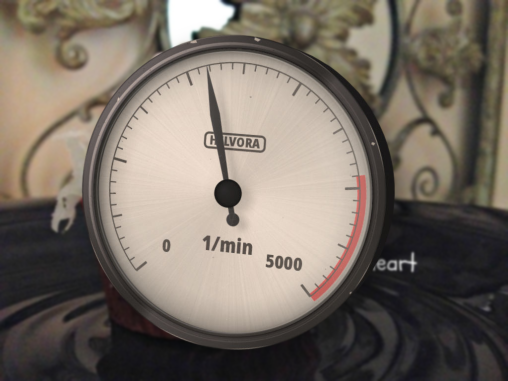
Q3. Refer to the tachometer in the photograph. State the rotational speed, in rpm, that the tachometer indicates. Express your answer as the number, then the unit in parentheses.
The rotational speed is 2200 (rpm)
